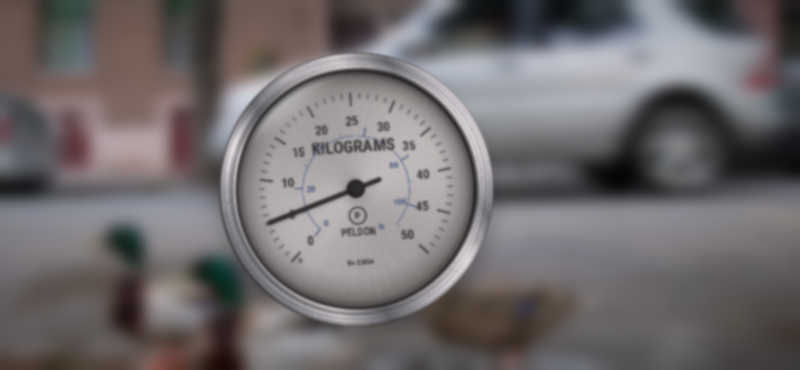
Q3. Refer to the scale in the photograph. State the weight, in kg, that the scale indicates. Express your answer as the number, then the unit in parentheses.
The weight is 5 (kg)
